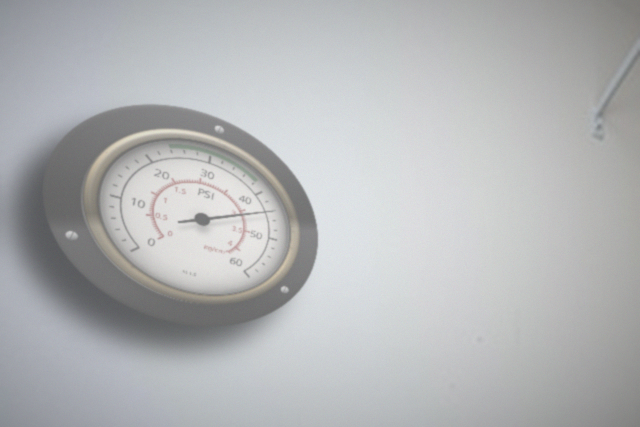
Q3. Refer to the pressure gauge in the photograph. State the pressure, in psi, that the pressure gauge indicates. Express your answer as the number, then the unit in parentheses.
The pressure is 44 (psi)
